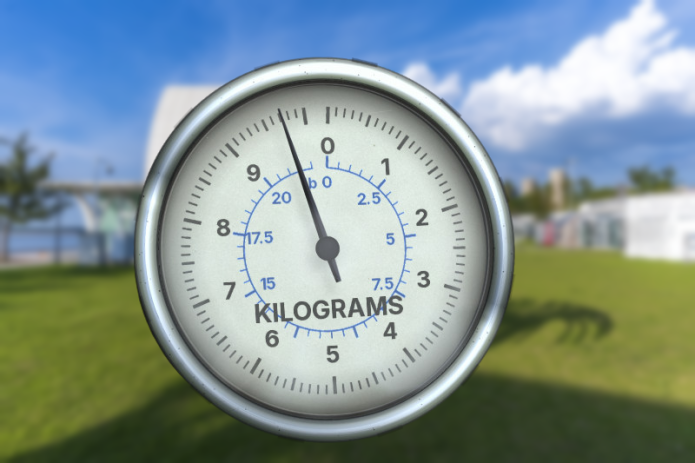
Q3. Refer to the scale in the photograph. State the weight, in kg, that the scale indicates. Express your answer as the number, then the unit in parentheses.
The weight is 9.7 (kg)
